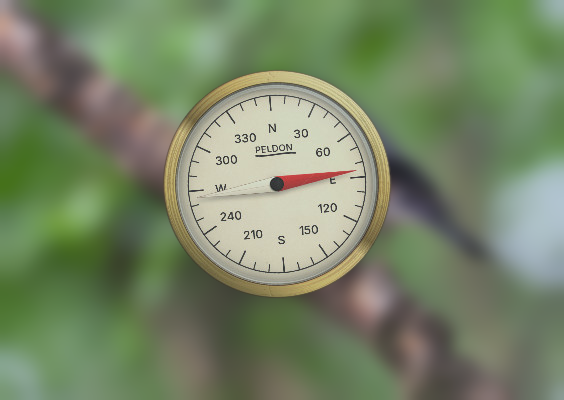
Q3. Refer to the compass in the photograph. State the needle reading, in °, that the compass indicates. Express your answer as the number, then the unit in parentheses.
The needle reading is 85 (°)
